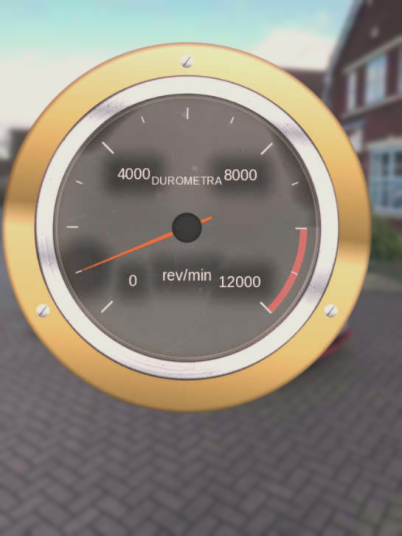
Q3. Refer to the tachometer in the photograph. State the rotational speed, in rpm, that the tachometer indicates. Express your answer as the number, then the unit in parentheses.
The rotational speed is 1000 (rpm)
